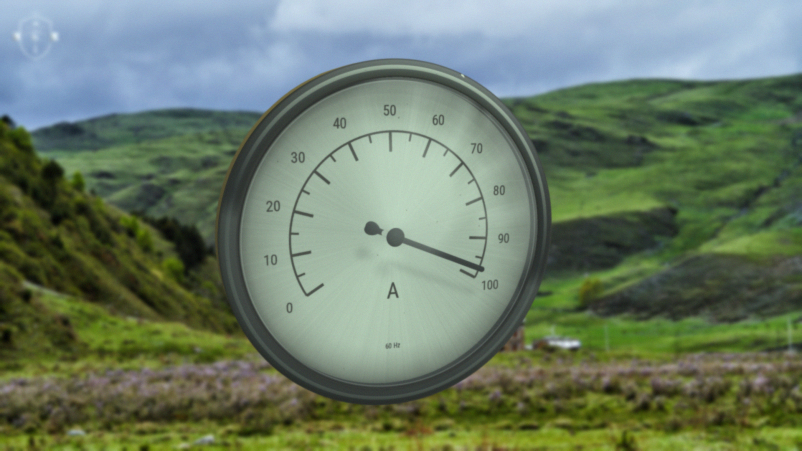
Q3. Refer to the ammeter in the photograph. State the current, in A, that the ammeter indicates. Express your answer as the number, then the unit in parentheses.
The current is 97.5 (A)
